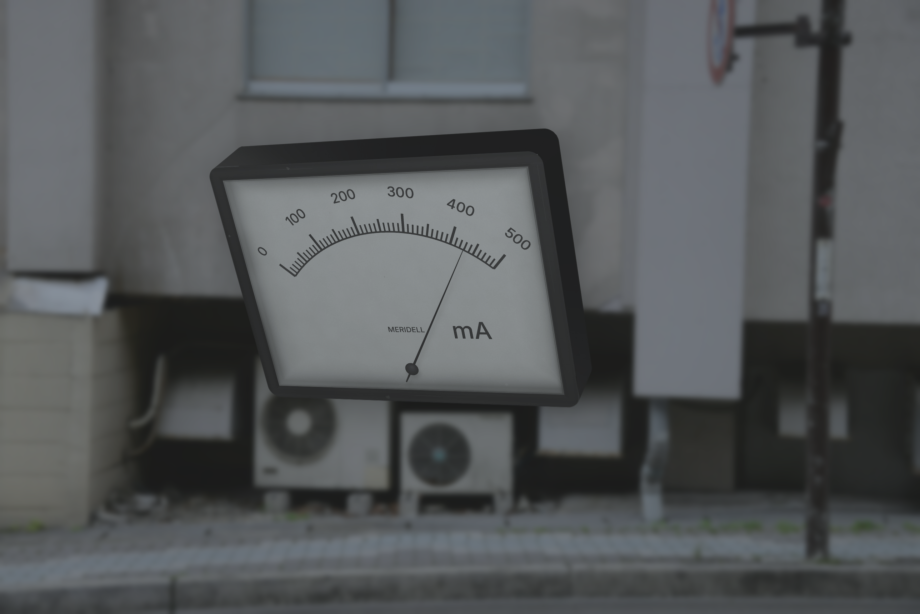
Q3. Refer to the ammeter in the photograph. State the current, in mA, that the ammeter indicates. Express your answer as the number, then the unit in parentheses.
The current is 430 (mA)
